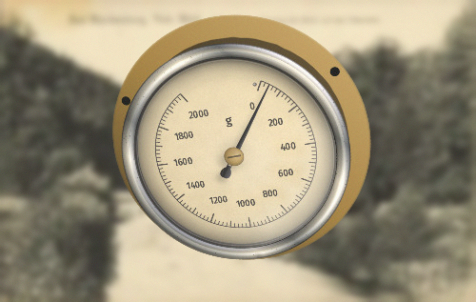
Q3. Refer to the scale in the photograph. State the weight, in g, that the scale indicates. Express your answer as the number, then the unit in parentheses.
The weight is 40 (g)
